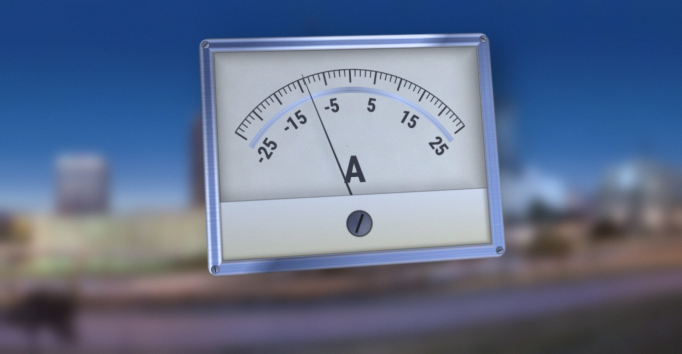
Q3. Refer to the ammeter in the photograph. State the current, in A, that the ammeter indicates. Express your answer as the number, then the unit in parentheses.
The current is -9 (A)
